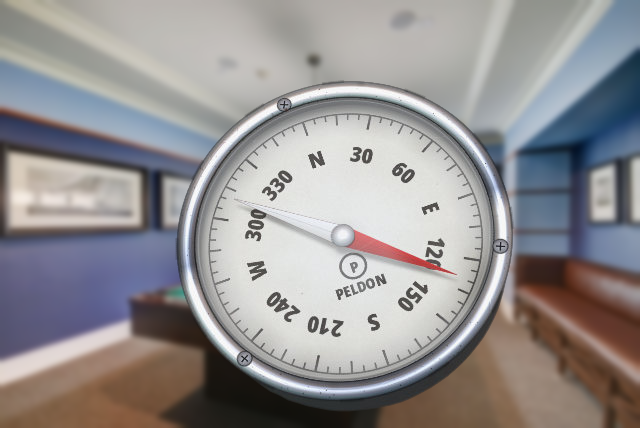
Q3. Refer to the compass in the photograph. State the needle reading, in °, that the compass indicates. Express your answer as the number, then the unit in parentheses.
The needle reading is 130 (°)
